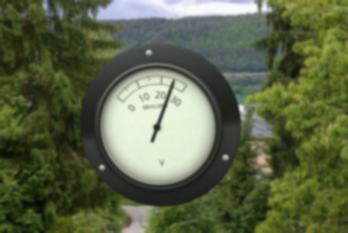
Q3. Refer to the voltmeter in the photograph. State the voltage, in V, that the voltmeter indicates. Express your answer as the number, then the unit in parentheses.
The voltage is 25 (V)
